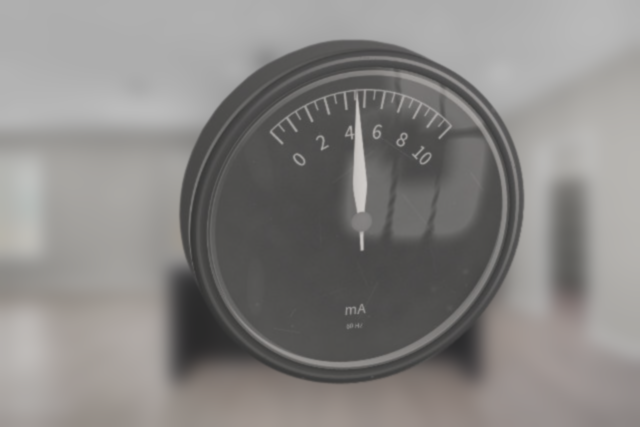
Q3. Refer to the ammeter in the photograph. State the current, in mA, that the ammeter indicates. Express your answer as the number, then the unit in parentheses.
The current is 4.5 (mA)
